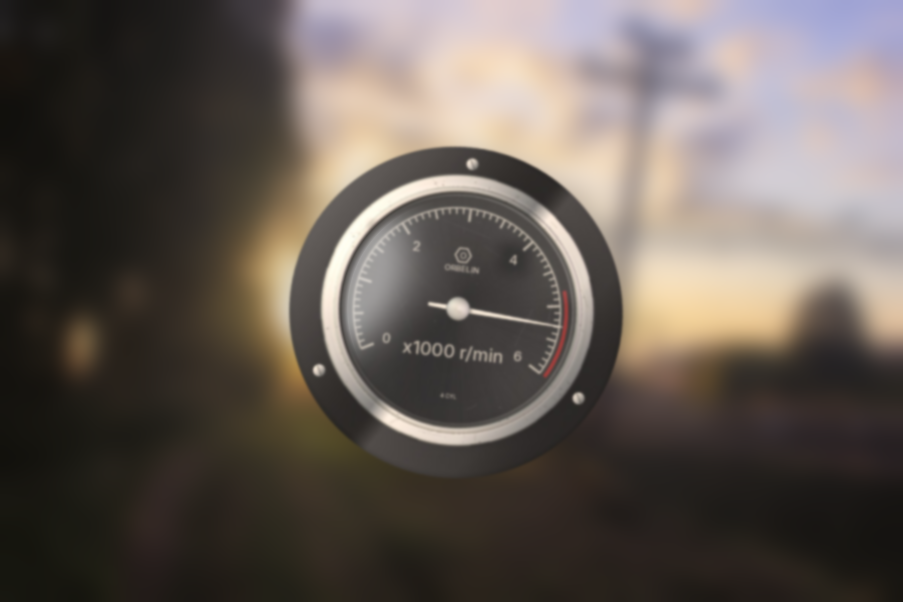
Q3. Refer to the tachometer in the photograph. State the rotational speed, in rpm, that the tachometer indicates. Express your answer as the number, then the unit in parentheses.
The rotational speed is 5300 (rpm)
